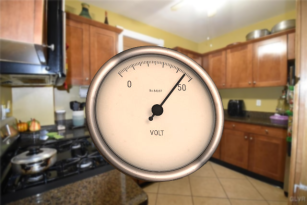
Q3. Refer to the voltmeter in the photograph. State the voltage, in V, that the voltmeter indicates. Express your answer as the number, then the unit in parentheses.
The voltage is 45 (V)
